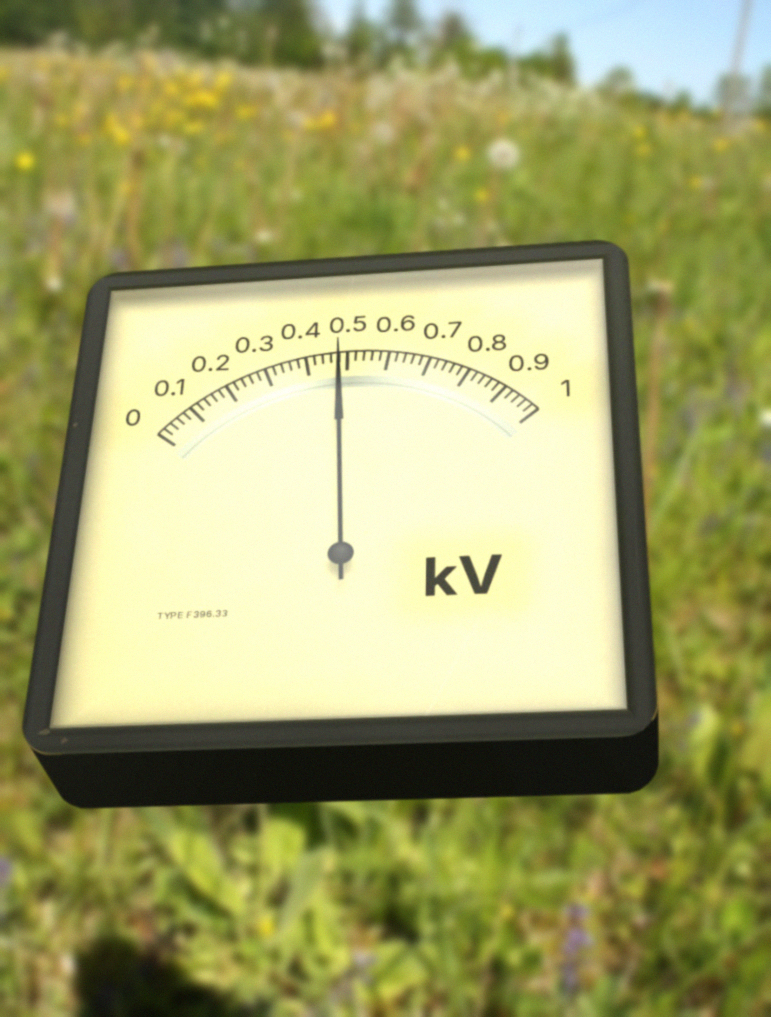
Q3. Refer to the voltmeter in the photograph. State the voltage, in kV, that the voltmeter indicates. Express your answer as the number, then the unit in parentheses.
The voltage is 0.48 (kV)
